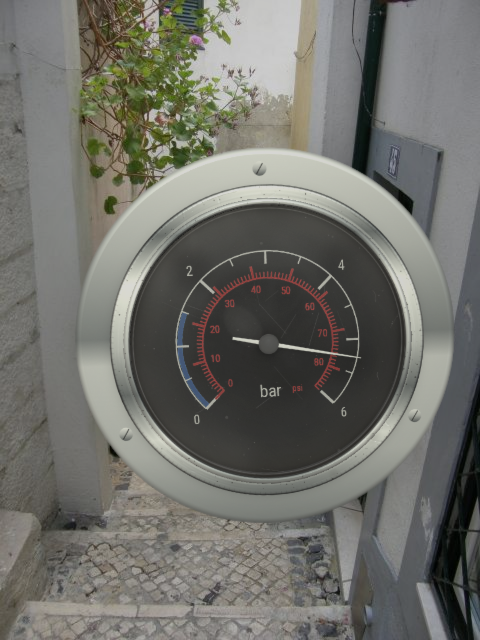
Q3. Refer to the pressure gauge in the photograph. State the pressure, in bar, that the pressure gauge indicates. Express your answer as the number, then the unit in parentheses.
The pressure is 5.25 (bar)
